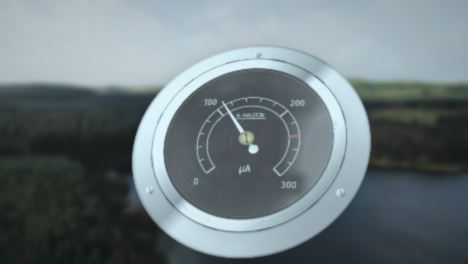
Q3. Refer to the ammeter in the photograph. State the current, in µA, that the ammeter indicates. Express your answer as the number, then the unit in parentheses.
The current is 110 (µA)
